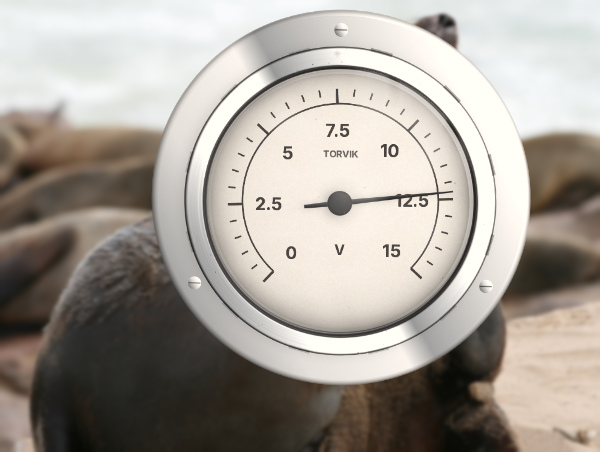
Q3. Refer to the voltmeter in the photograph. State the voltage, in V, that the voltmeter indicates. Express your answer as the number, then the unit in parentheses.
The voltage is 12.25 (V)
